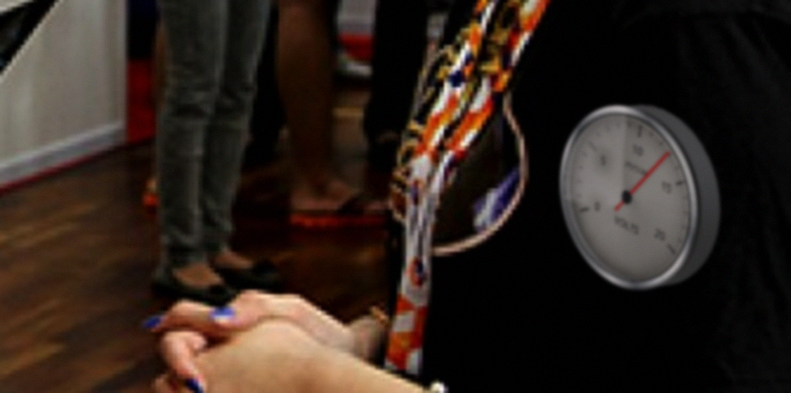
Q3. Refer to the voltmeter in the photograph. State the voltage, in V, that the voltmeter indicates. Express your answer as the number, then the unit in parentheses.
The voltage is 13 (V)
